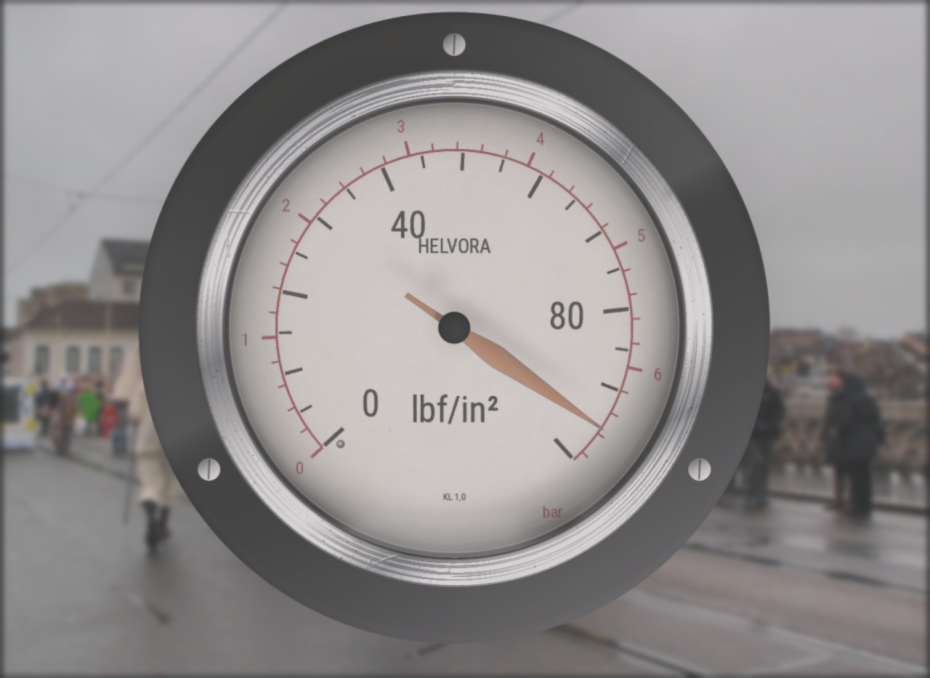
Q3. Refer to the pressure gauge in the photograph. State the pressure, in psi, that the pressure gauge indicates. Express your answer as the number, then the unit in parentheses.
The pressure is 95 (psi)
